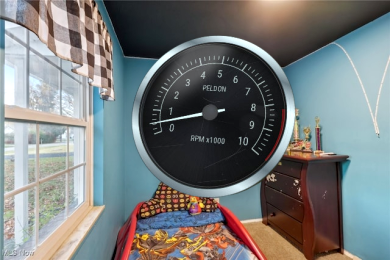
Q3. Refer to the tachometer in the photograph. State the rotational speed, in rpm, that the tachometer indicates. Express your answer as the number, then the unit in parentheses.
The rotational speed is 400 (rpm)
